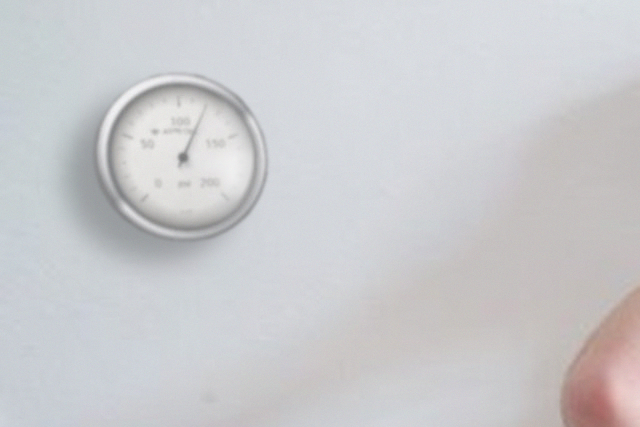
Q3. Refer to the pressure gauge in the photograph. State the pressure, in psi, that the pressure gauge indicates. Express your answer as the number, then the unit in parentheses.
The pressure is 120 (psi)
